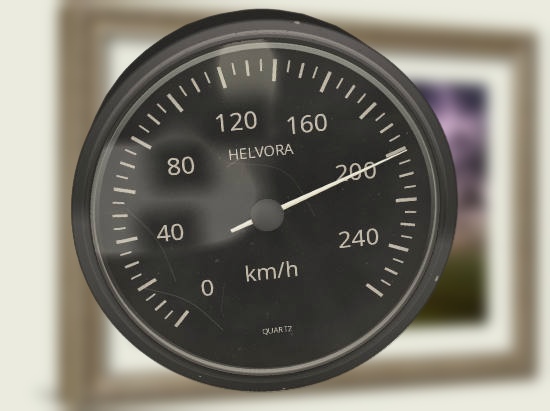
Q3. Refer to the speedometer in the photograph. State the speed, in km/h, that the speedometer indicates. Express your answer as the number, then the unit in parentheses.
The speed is 200 (km/h)
